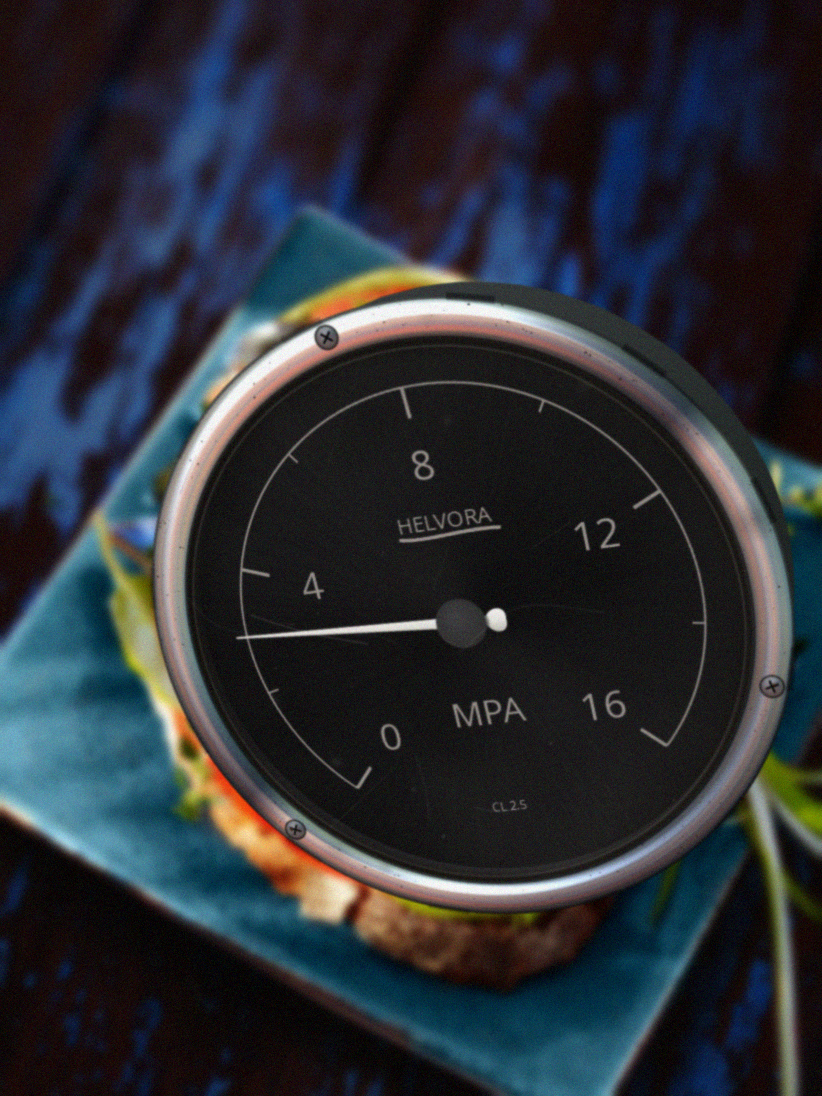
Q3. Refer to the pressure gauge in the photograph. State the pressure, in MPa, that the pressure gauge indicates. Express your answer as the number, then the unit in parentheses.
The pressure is 3 (MPa)
